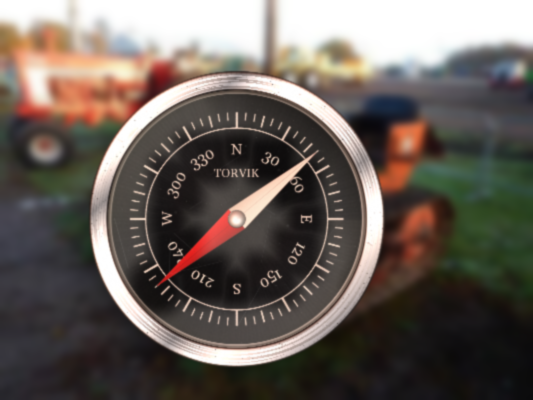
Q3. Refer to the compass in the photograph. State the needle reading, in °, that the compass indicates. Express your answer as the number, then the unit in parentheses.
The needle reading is 230 (°)
